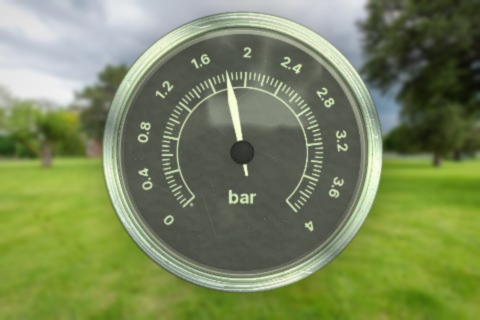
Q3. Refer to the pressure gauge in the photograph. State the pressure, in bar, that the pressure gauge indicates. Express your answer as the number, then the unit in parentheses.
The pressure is 1.8 (bar)
